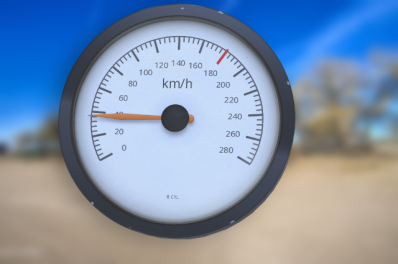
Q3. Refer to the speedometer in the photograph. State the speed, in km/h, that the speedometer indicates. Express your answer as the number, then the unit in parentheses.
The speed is 36 (km/h)
